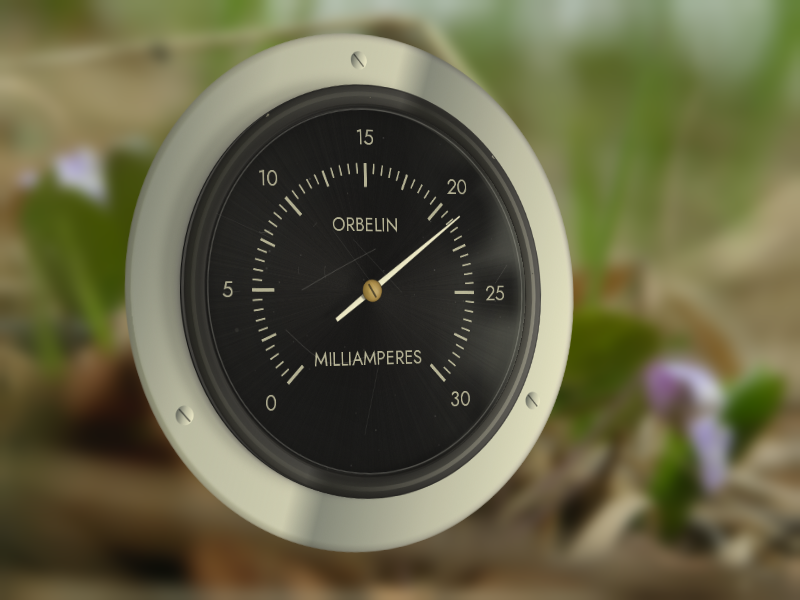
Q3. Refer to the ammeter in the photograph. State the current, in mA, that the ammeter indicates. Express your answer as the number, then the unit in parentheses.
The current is 21 (mA)
